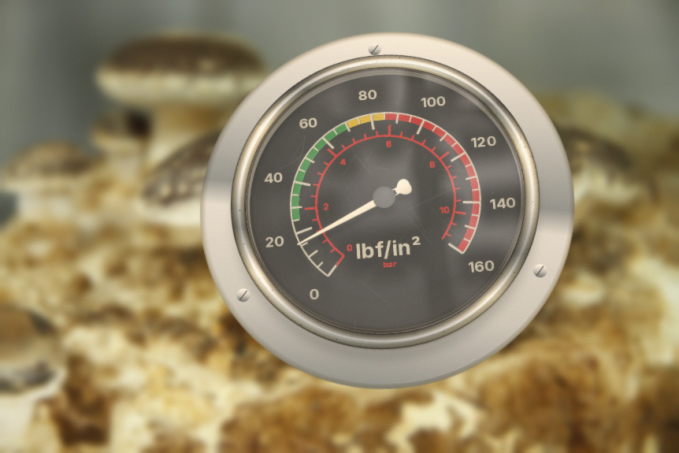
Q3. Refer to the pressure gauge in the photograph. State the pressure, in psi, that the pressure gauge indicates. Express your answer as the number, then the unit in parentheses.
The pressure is 15 (psi)
